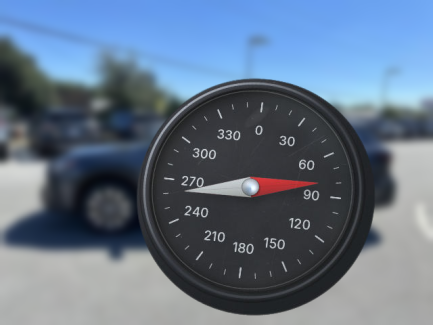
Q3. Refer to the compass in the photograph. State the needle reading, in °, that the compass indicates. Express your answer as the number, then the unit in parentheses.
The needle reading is 80 (°)
